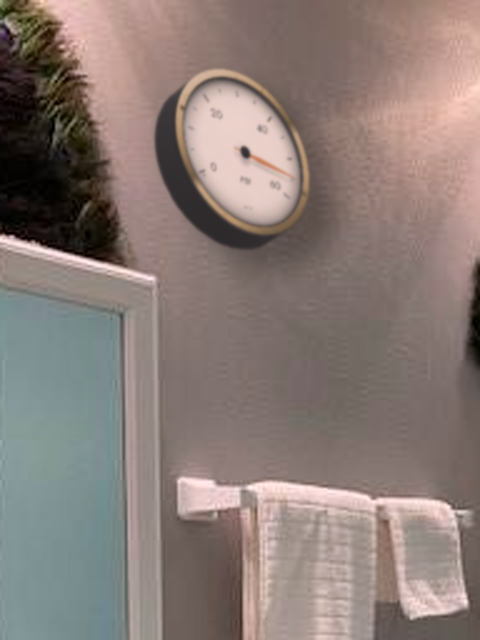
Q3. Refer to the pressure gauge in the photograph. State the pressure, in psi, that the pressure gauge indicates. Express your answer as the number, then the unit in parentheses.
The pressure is 55 (psi)
